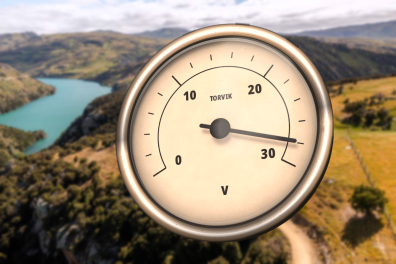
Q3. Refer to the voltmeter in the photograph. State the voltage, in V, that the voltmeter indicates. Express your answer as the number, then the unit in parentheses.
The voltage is 28 (V)
